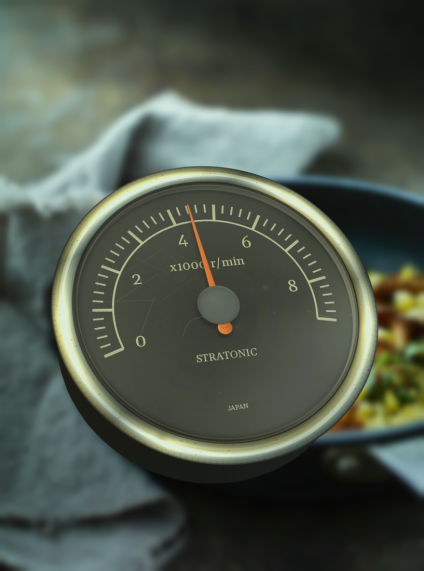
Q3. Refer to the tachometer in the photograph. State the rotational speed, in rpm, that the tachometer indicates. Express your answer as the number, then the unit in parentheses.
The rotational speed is 4400 (rpm)
